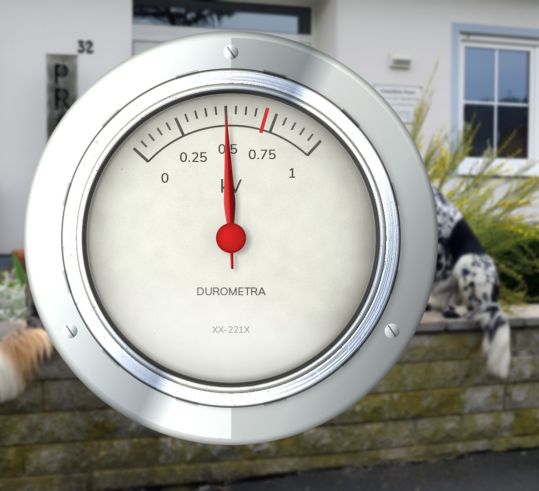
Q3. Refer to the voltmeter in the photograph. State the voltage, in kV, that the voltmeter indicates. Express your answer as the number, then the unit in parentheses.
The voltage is 0.5 (kV)
